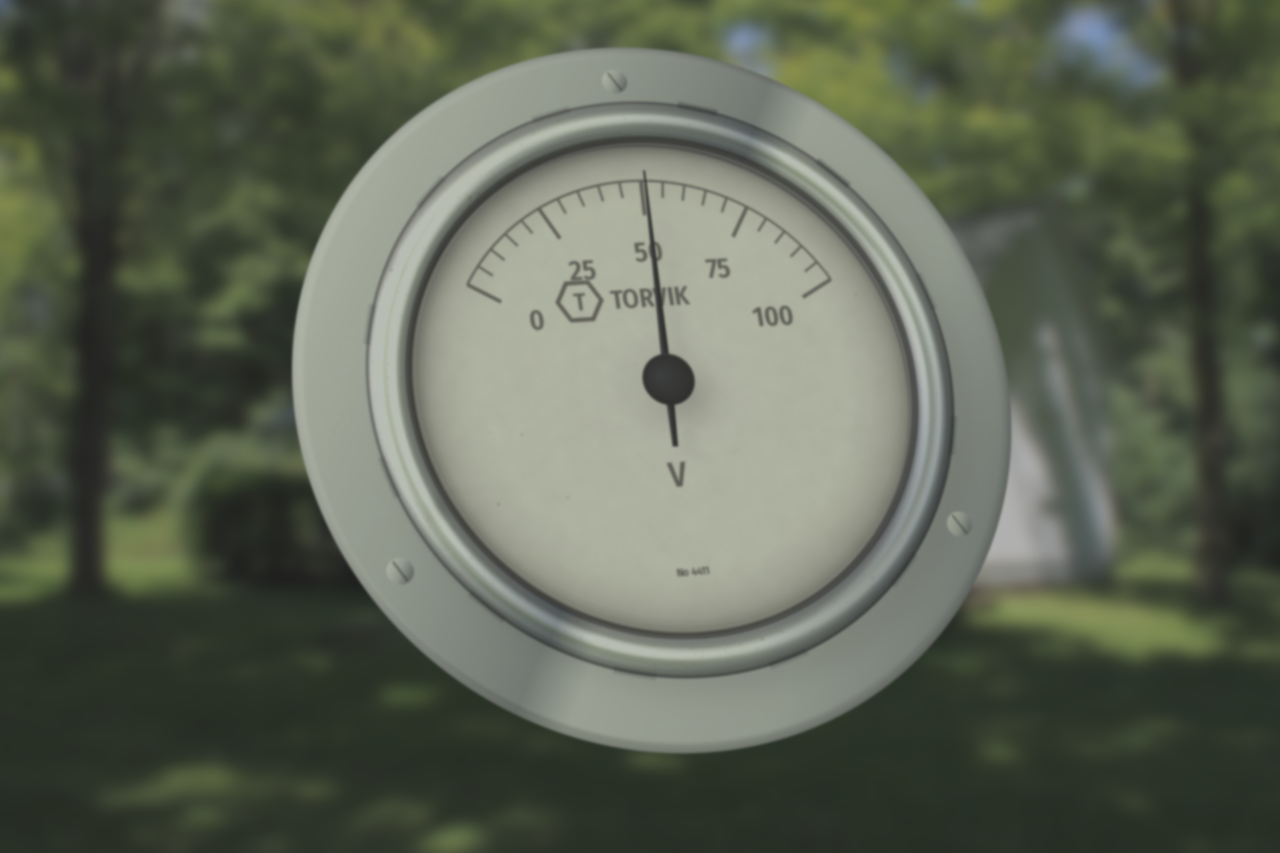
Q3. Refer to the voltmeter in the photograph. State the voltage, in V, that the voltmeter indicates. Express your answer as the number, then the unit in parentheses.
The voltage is 50 (V)
